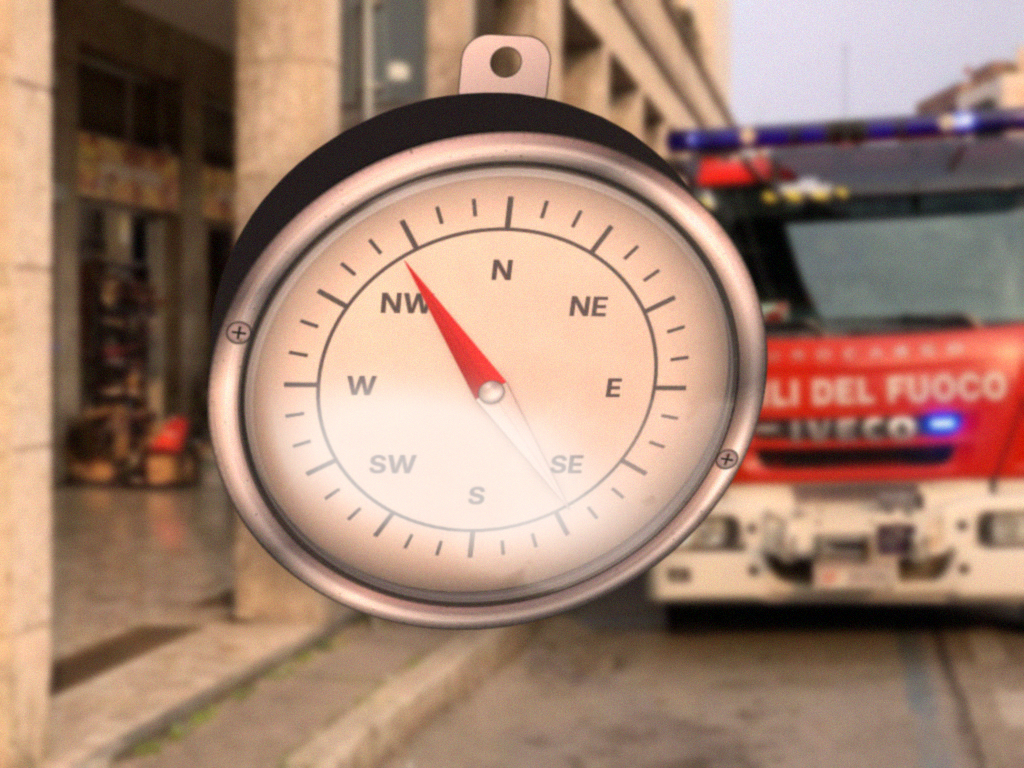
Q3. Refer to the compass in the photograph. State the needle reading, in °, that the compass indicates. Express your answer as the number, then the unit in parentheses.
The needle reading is 325 (°)
